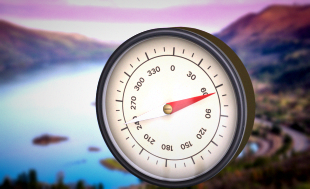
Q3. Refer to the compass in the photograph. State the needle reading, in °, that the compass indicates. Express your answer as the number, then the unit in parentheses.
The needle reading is 65 (°)
